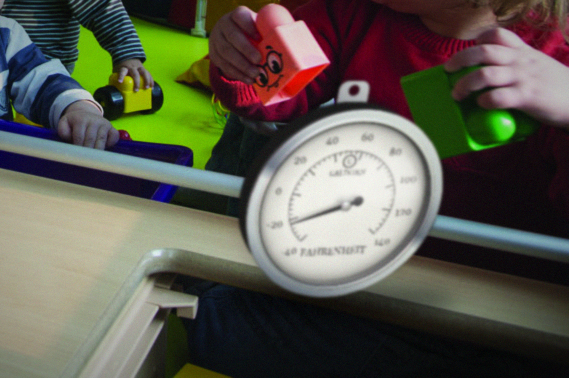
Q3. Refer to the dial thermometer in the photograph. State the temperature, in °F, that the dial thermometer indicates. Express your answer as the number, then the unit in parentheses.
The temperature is -20 (°F)
